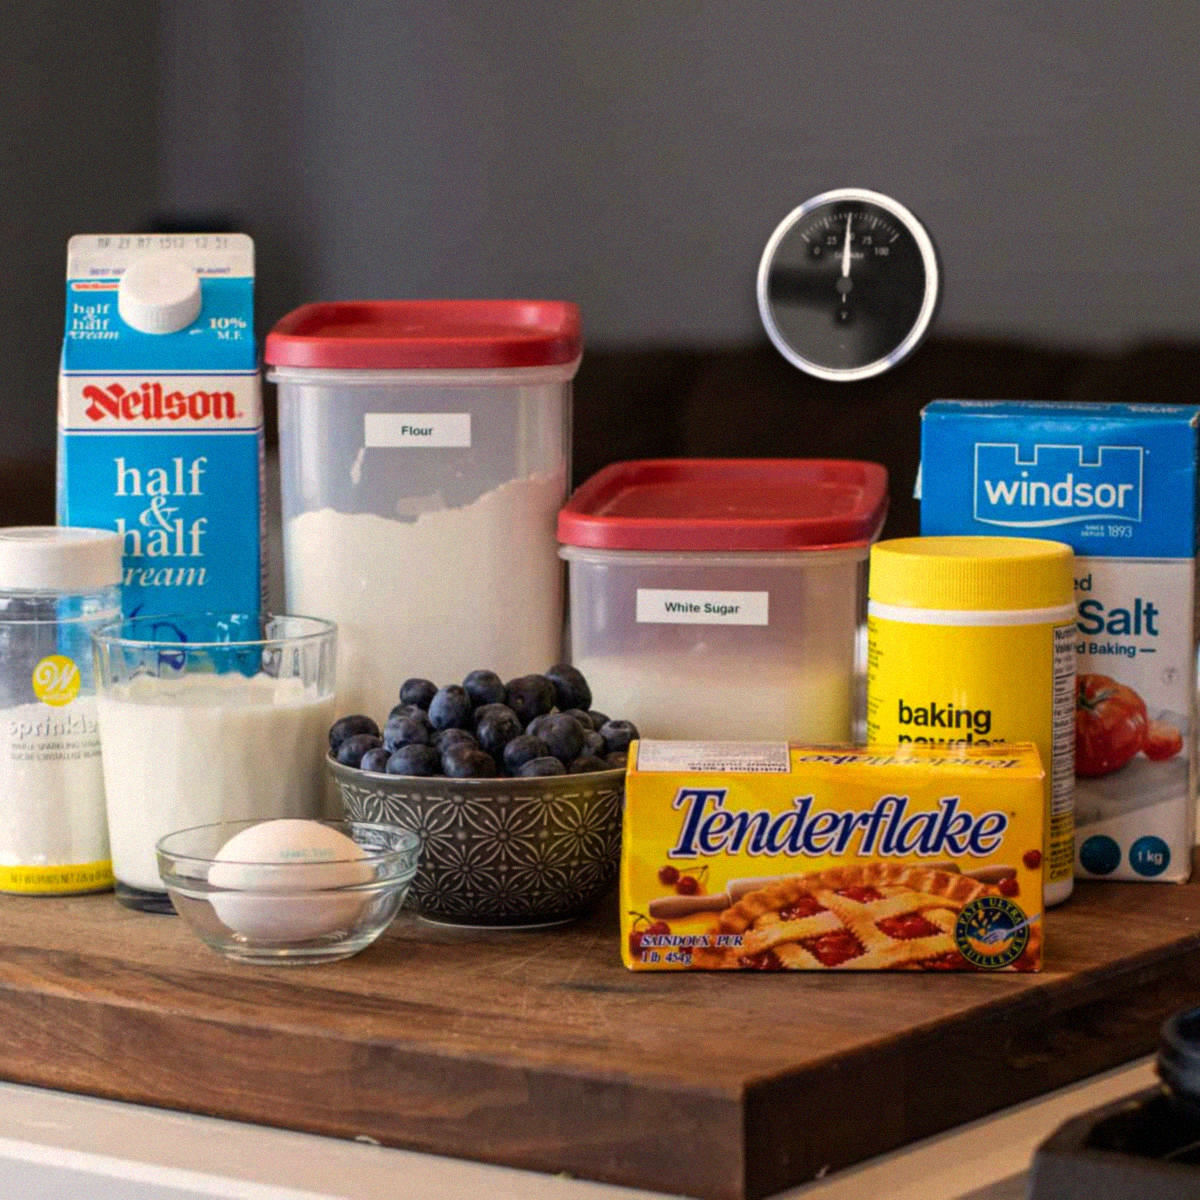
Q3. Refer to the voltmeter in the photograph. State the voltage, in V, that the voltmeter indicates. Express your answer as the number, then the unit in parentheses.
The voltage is 50 (V)
